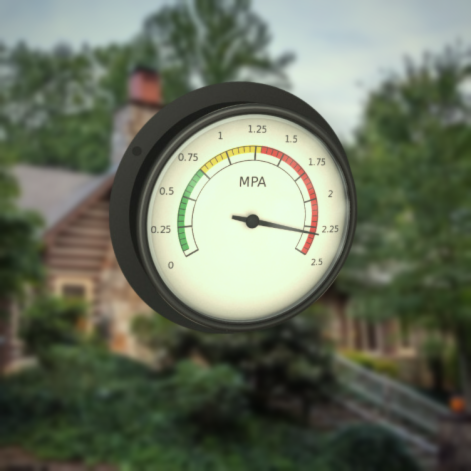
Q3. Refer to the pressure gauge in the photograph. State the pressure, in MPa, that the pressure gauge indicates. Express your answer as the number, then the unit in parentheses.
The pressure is 2.3 (MPa)
